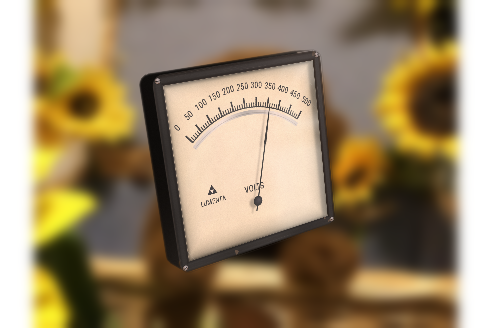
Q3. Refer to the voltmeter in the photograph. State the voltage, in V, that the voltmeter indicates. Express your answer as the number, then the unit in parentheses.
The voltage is 350 (V)
